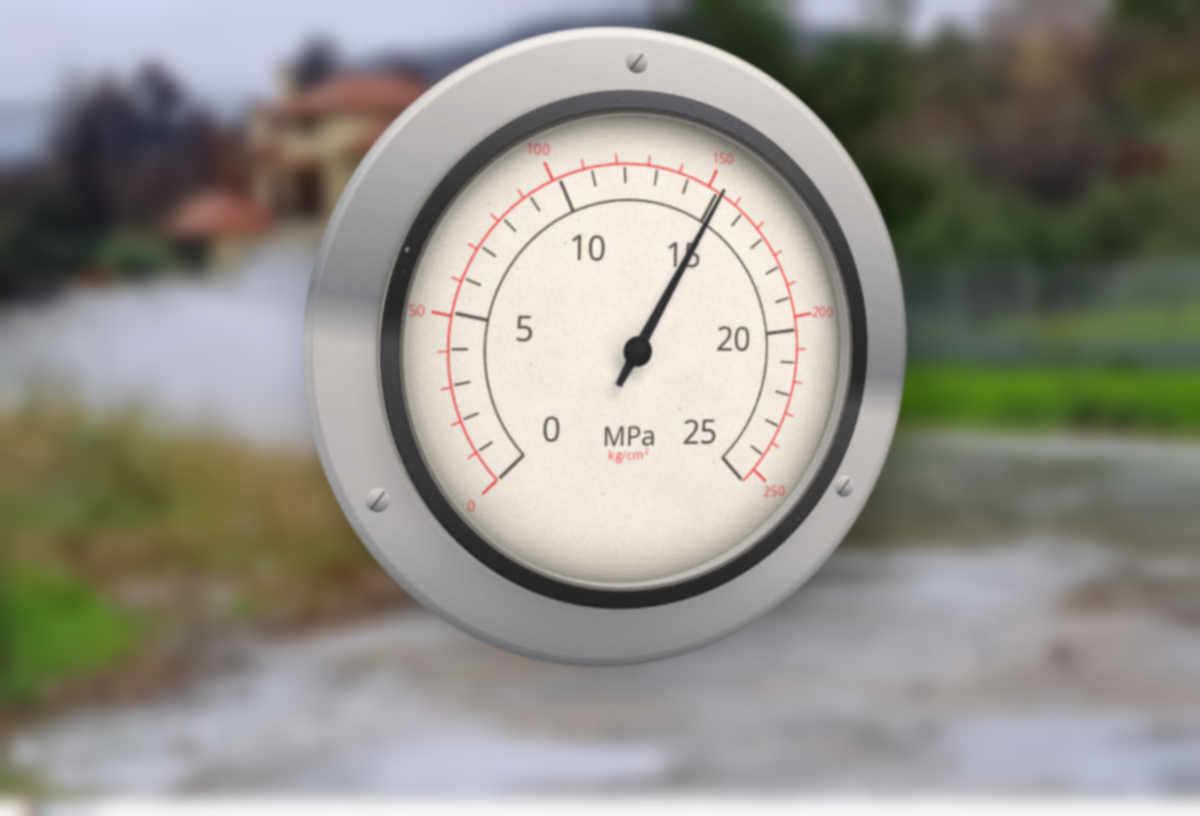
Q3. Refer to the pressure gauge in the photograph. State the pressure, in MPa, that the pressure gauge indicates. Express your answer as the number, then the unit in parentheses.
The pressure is 15 (MPa)
